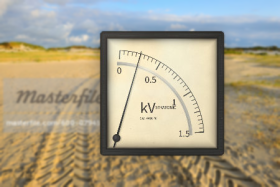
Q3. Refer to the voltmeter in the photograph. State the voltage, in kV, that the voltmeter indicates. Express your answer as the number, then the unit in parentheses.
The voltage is 0.25 (kV)
